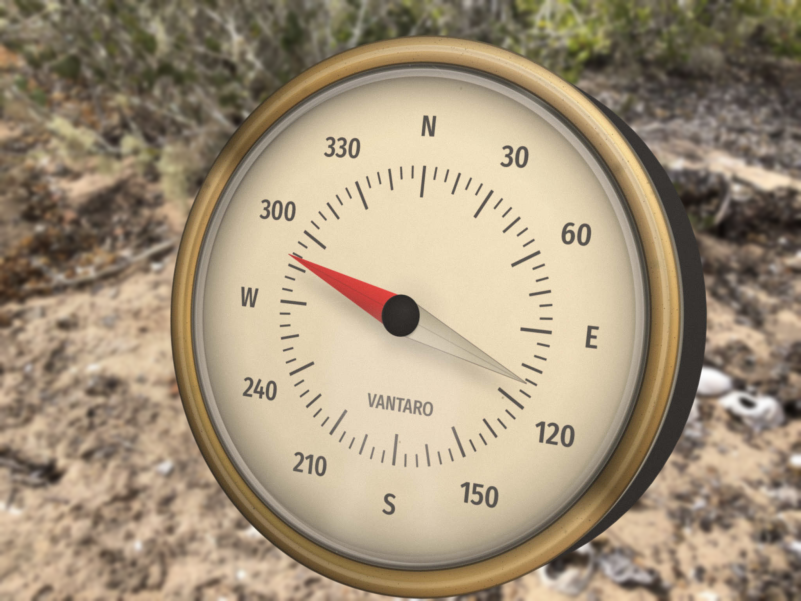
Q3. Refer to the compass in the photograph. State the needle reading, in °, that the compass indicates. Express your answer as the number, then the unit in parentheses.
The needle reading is 290 (°)
